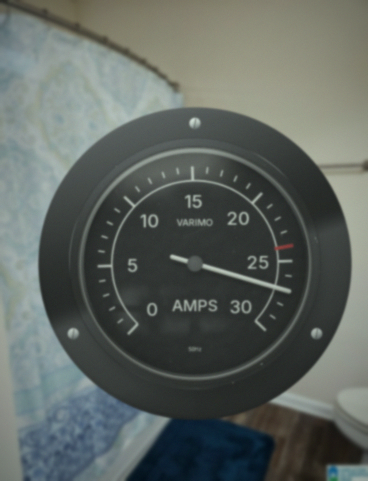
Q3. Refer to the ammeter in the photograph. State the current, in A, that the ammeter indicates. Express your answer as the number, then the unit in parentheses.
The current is 27 (A)
